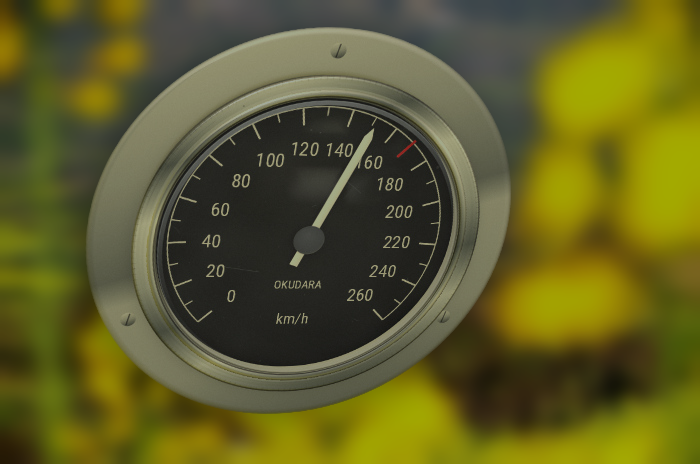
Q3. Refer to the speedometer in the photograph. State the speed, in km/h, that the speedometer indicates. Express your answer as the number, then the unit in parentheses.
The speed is 150 (km/h)
